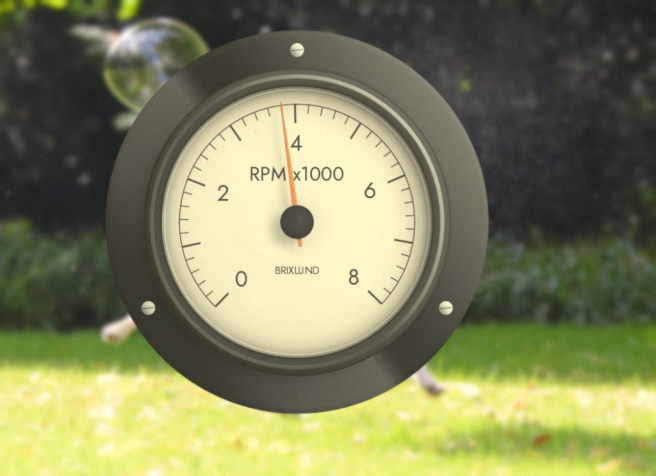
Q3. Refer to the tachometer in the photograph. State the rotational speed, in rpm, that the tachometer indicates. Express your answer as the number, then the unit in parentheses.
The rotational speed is 3800 (rpm)
